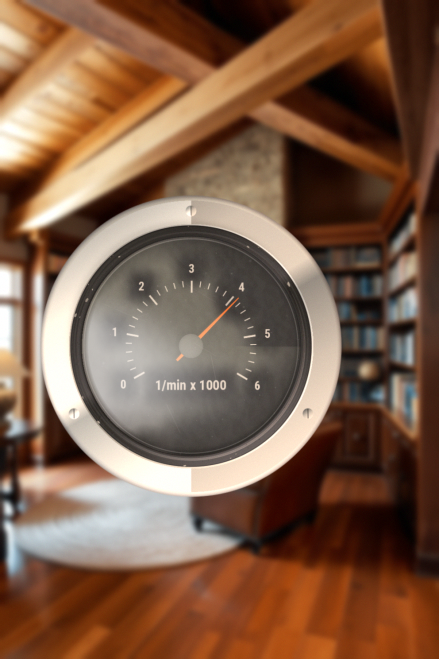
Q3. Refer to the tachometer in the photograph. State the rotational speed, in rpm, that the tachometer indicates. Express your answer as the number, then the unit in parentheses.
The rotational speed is 4100 (rpm)
